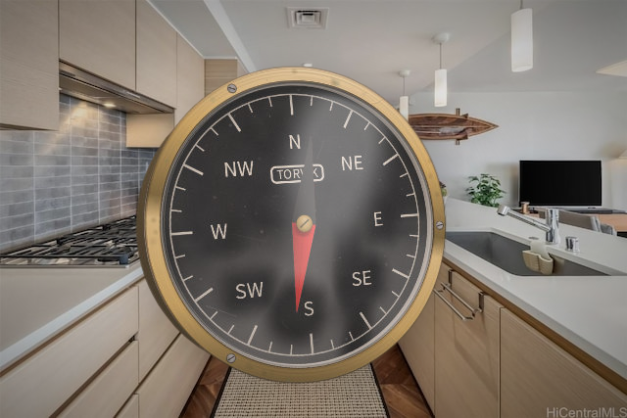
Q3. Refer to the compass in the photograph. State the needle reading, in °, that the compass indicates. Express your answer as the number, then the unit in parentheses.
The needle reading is 190 (°)
